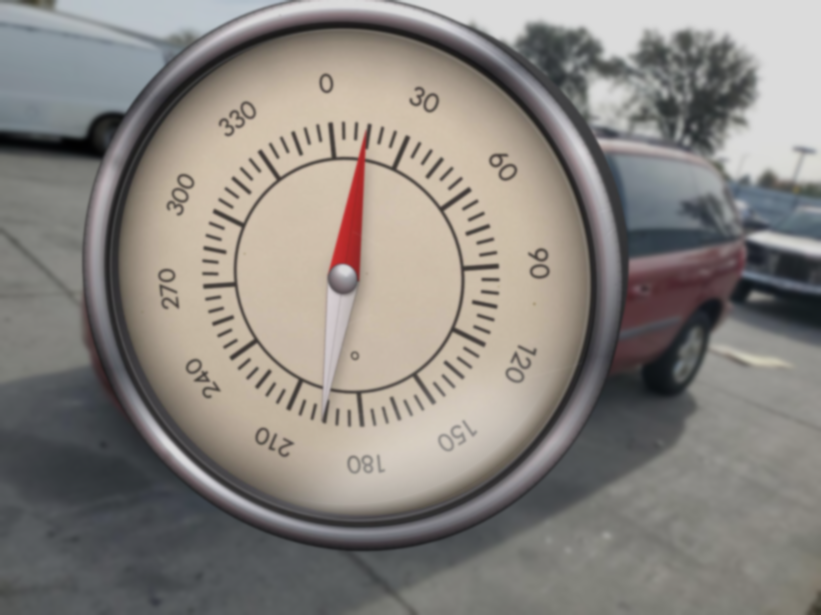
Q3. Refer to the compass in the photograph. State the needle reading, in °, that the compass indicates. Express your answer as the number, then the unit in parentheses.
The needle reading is 15 (°)
